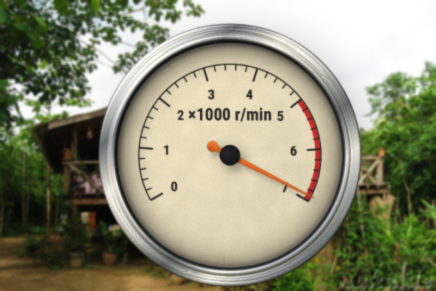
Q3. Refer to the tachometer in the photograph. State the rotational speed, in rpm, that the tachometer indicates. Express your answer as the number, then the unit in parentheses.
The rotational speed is 6900 (rpm)
